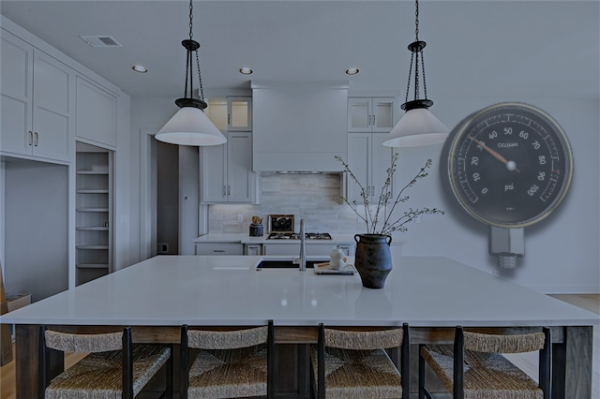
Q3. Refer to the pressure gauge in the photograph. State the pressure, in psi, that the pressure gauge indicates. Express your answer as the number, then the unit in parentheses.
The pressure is 30 (psi)
